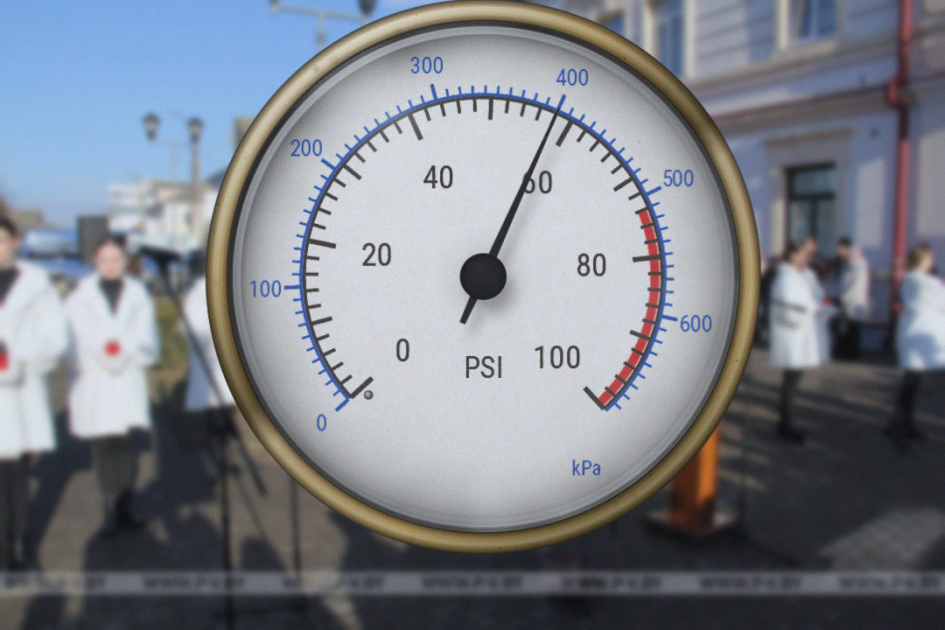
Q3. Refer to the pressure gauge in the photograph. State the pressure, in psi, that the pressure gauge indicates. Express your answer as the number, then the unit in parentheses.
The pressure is 58 (psi)
